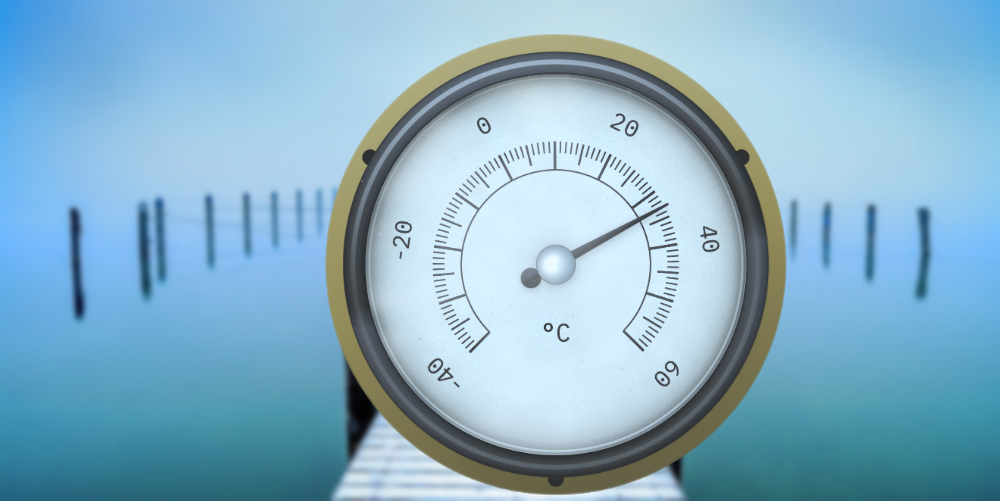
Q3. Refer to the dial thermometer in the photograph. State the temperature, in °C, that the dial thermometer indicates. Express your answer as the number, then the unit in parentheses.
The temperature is 33 (°C)
